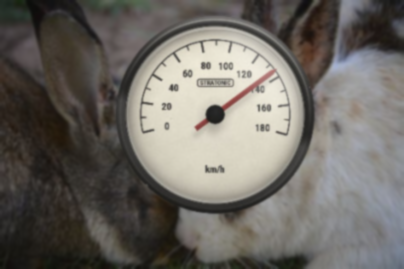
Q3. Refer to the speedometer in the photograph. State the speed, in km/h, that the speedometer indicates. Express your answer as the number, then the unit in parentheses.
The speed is 135 (km/h)
